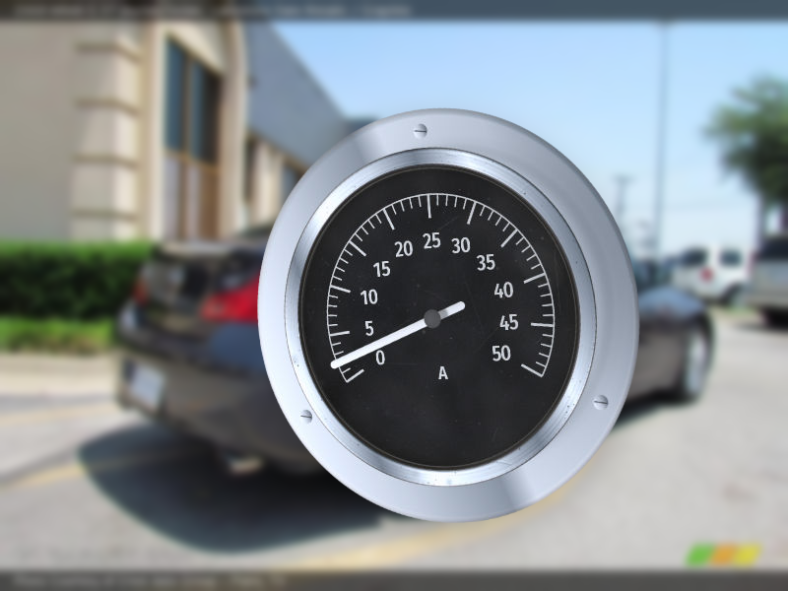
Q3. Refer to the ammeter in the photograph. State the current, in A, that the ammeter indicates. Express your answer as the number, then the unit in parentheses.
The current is 2 (A)
